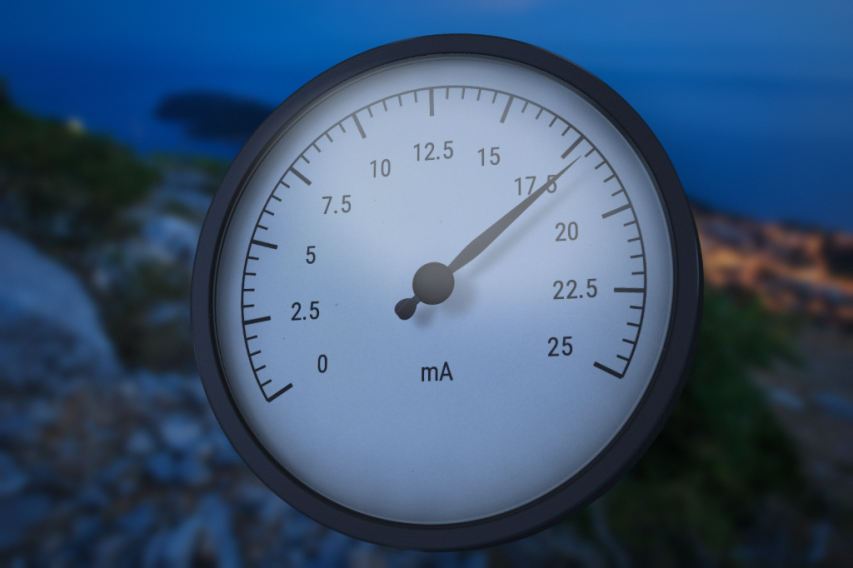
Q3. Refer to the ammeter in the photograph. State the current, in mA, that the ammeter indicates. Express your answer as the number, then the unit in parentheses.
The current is 18 (mA)
